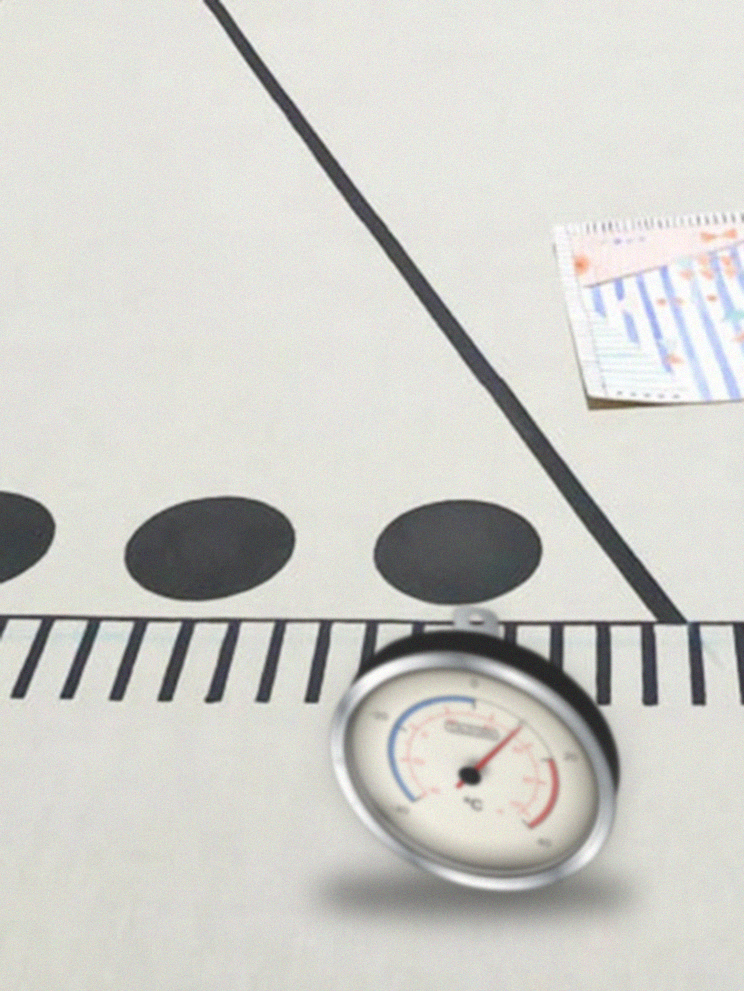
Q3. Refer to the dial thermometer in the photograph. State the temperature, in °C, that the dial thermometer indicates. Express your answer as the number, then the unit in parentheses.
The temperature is 10 (°C)
